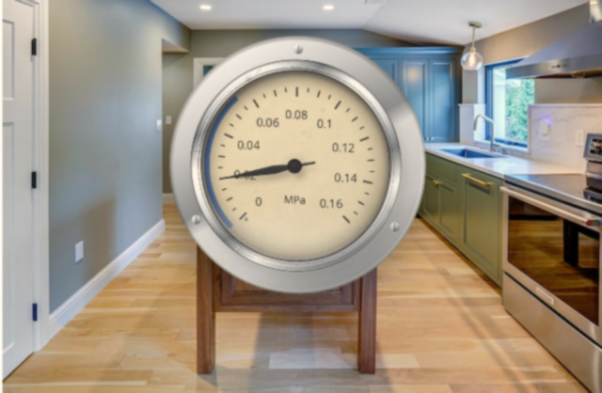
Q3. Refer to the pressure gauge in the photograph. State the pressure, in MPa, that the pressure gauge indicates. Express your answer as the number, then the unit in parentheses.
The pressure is 0.02 (MPa)
